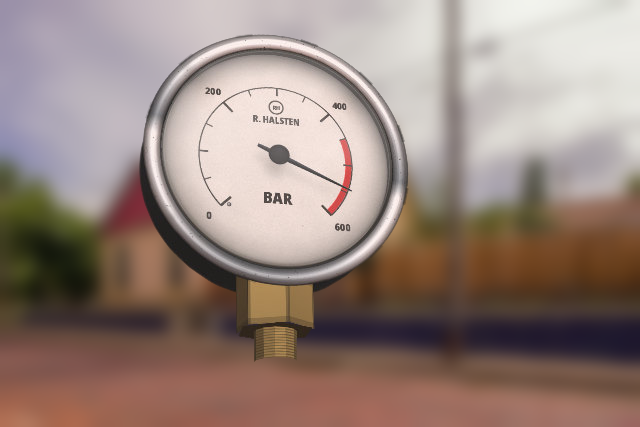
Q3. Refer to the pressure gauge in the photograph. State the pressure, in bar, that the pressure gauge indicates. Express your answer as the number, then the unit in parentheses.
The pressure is 550 (bar)
